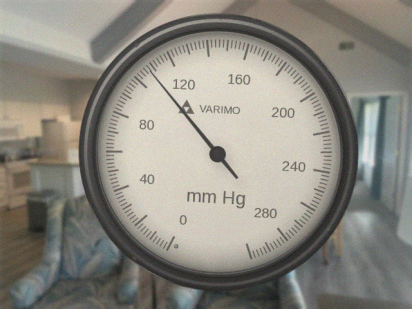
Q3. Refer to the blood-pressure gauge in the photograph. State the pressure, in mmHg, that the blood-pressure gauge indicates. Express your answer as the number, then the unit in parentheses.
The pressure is 108 (mmHg)
